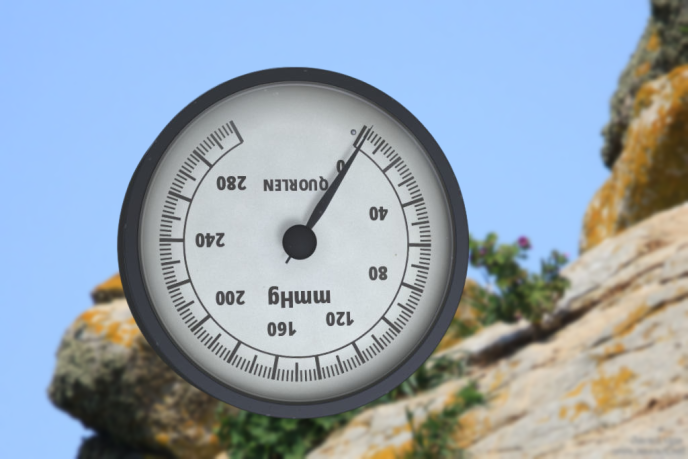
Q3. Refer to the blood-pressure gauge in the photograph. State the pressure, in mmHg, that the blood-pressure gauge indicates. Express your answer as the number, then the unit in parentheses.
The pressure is 2 (mmHg)
